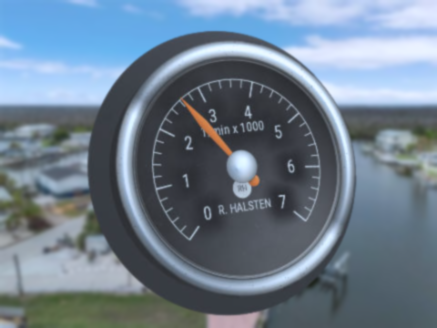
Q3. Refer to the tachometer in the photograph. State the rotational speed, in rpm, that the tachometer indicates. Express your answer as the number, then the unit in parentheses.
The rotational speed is 2600 (rpm)
